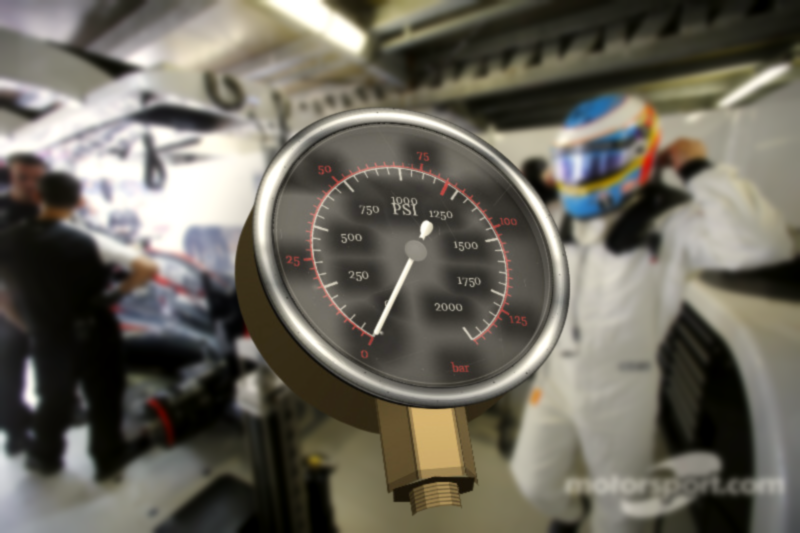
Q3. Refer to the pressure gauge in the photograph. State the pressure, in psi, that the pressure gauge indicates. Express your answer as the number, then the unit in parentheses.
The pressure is 0 (psi)
